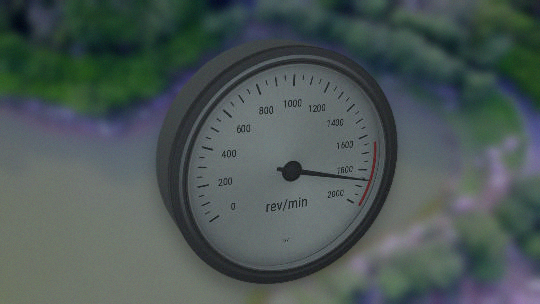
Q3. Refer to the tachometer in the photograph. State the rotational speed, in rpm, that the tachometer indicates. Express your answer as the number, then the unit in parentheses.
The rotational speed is 1850 (rpm)
